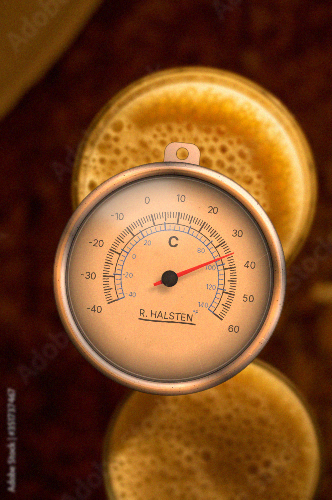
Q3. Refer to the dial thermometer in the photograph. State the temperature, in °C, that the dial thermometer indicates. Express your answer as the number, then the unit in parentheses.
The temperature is 35 (°C)
